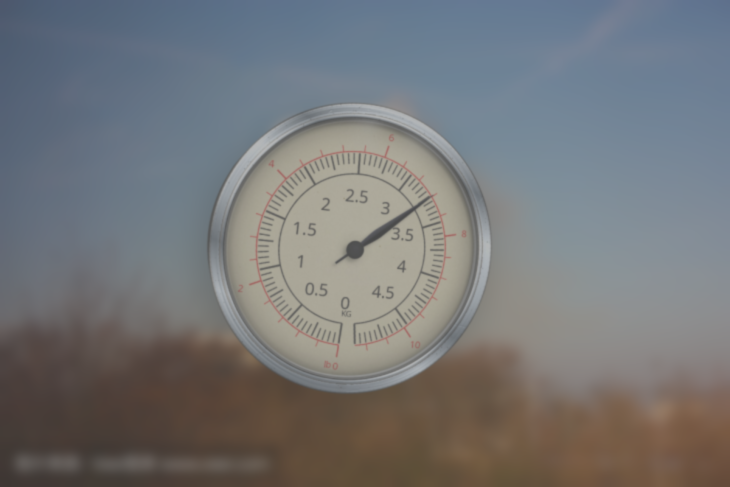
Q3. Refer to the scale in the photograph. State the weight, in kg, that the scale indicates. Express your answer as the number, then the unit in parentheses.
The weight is 3.25 (kg)
